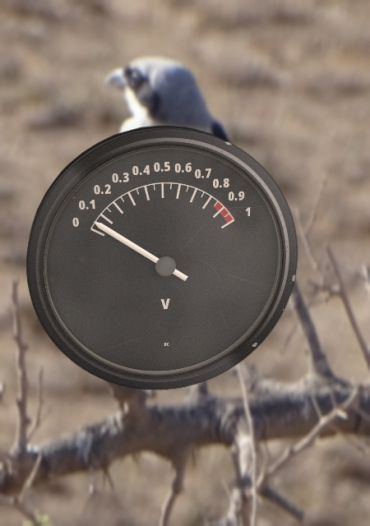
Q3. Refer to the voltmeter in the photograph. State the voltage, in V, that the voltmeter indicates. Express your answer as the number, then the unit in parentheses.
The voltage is 0.05 (V)
